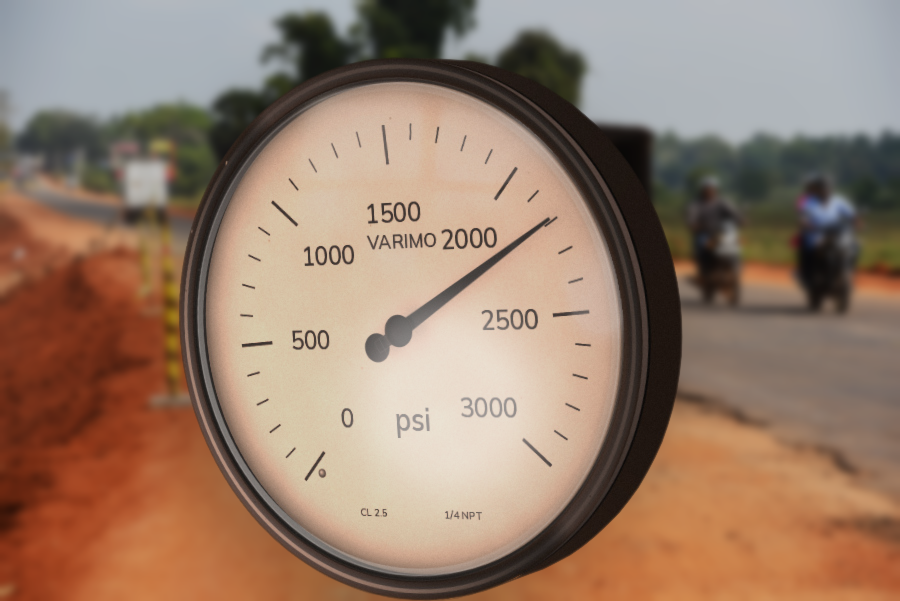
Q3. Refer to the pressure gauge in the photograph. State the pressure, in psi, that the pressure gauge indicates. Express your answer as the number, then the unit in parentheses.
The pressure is 2200 (psi)
